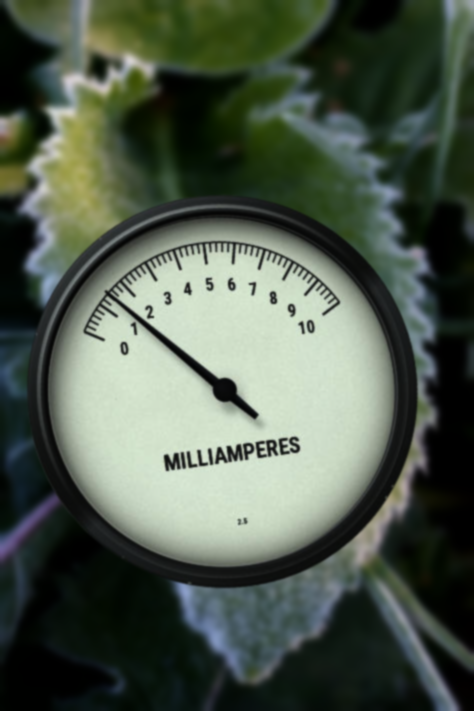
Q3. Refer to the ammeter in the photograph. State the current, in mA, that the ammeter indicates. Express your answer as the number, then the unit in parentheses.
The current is 1.4 (mA)
